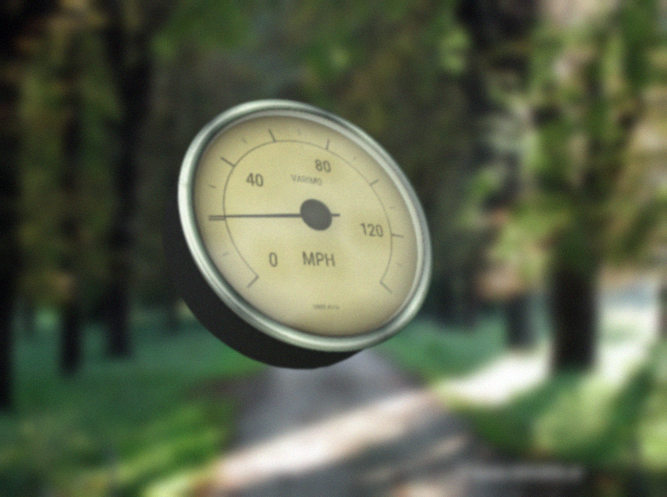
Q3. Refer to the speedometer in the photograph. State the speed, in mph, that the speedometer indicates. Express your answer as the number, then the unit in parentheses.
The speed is 20 (mph)
